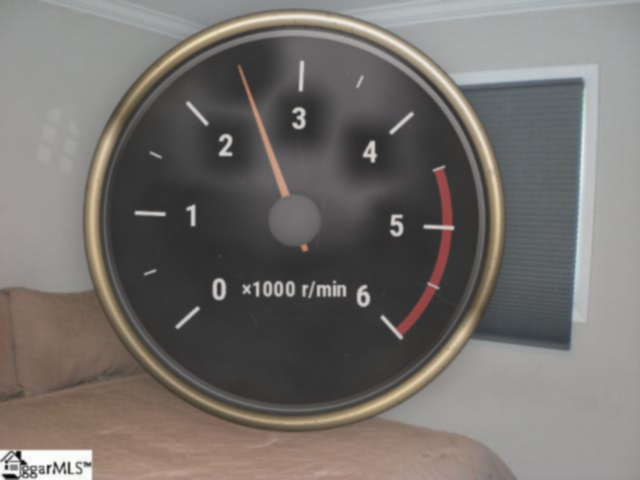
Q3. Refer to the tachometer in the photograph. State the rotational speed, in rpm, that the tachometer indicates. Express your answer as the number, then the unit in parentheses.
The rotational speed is 2500 (rpm)
